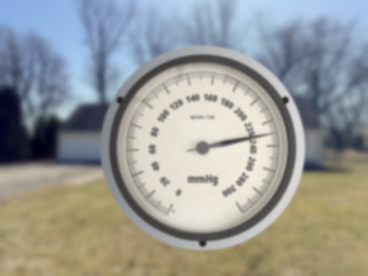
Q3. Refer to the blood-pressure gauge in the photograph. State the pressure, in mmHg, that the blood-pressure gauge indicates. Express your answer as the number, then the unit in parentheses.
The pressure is 230 (mmHg)
